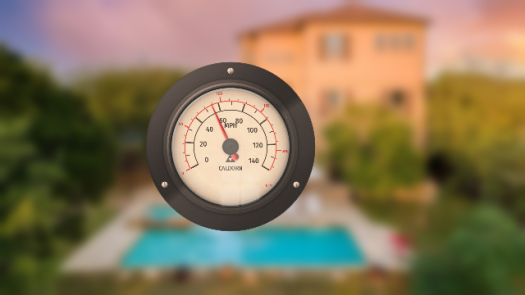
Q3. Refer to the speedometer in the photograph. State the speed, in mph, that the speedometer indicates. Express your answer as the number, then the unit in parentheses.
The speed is 55 (mph)
